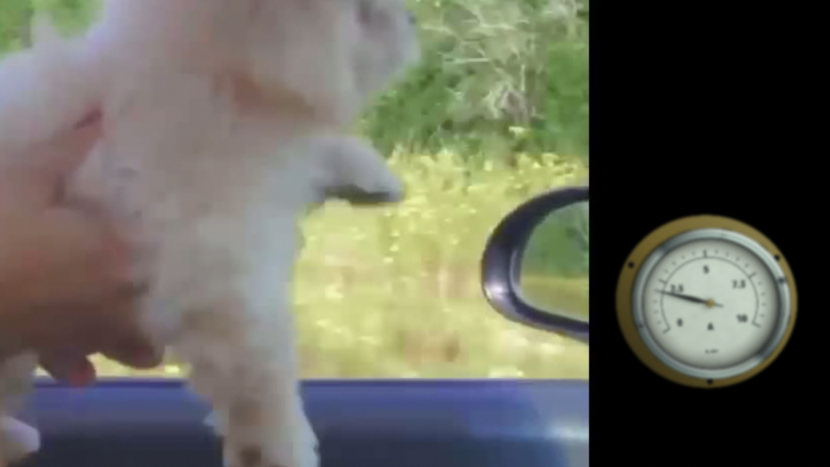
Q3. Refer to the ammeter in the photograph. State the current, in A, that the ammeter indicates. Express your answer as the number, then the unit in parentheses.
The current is 2 (A)
